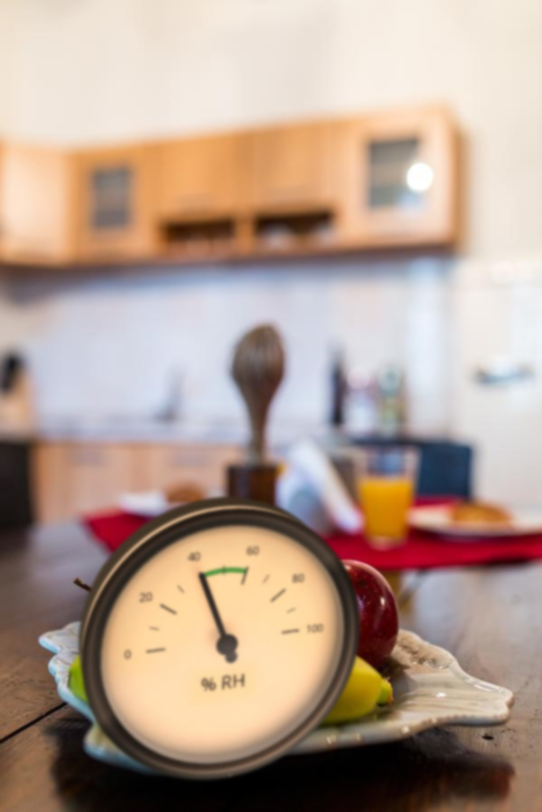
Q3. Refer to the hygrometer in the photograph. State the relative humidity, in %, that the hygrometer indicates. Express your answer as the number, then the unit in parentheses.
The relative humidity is 40 (%)
